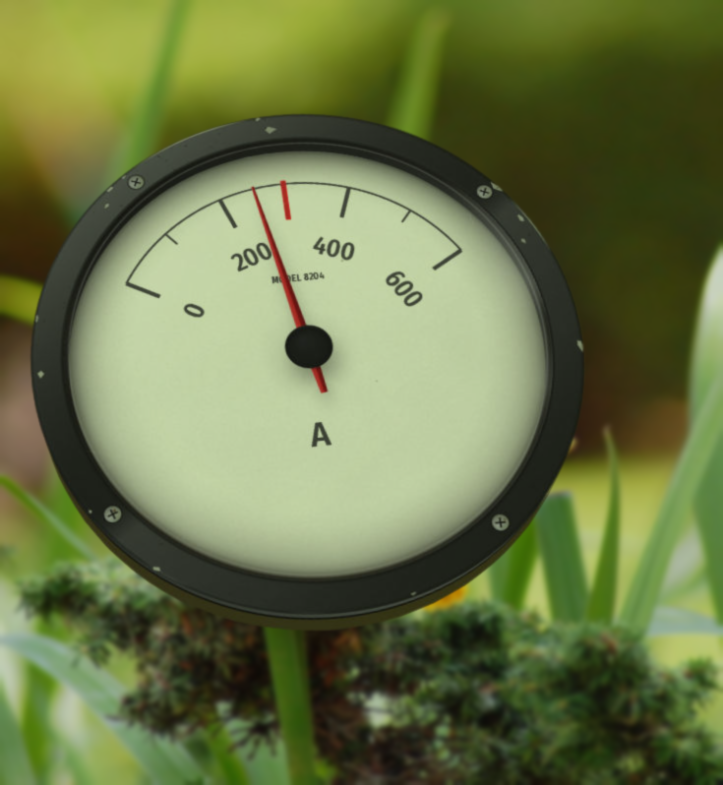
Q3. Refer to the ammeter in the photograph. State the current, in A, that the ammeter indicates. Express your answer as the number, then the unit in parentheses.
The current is 250 (A)
